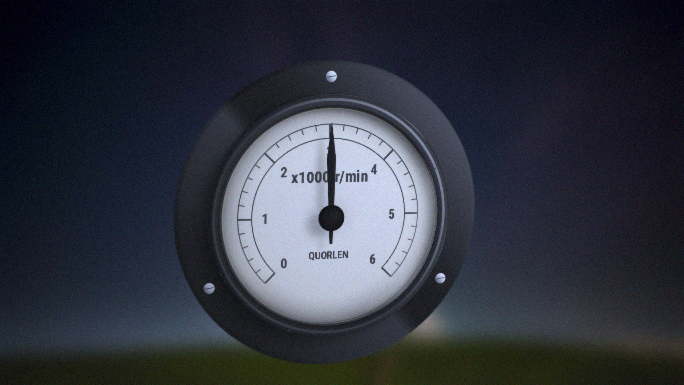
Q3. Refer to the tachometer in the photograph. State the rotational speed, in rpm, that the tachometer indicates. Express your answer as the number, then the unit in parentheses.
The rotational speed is 3000 (rpm)
